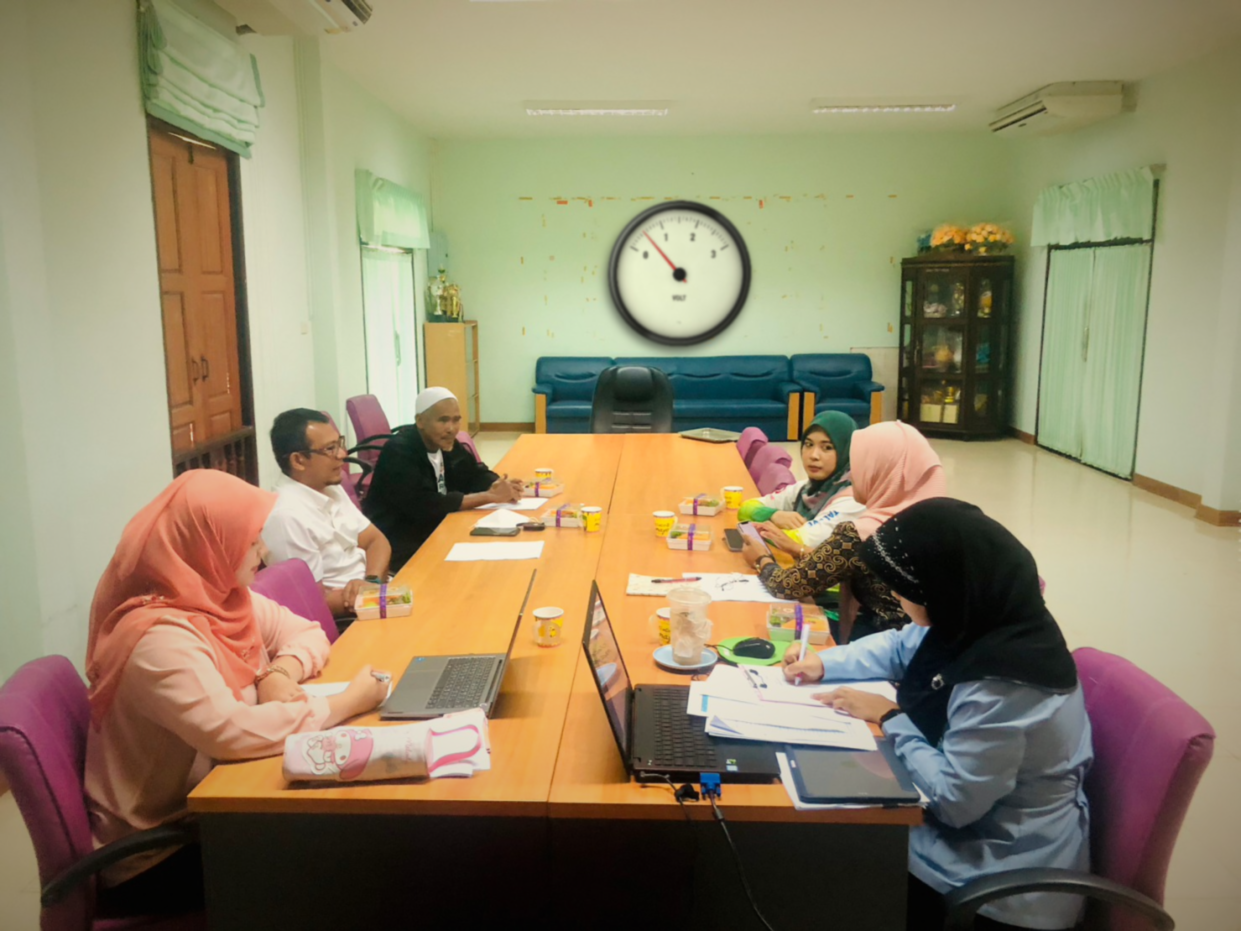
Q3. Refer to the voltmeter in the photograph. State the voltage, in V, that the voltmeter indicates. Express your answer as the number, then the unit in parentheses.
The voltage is 0.5 (V)
